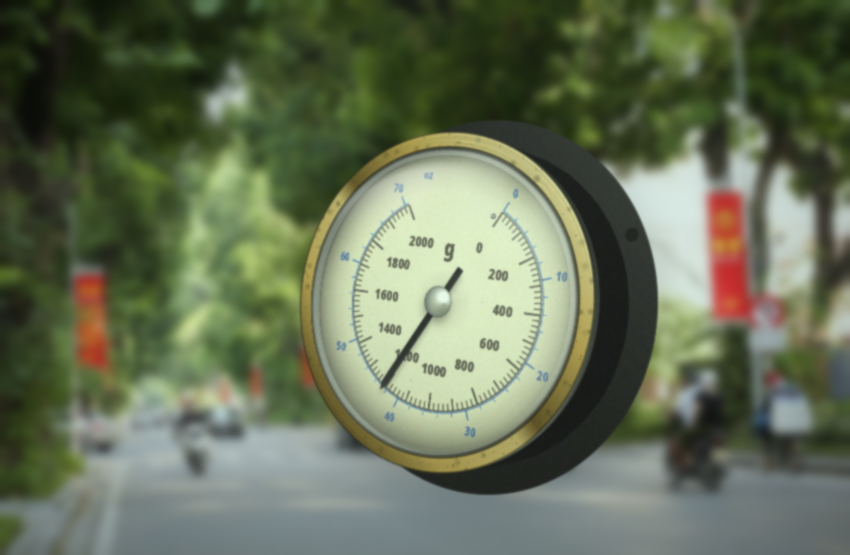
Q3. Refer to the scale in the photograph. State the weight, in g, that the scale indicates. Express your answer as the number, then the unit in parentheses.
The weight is 1200 (g)
